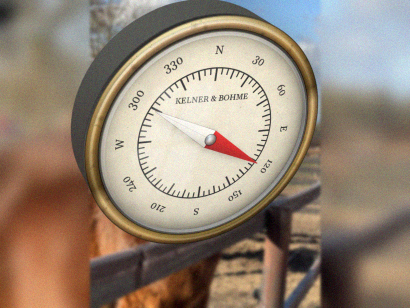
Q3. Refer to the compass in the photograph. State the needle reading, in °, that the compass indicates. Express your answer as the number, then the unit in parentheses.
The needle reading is 120 (°)
